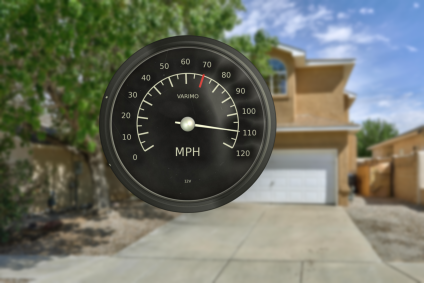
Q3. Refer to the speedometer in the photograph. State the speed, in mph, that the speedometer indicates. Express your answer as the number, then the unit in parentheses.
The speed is 110 (mph)
